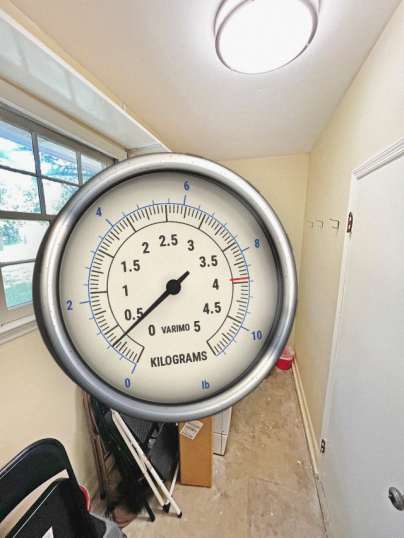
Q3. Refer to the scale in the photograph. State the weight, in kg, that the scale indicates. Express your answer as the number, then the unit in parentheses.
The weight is 0.35 (kg)
